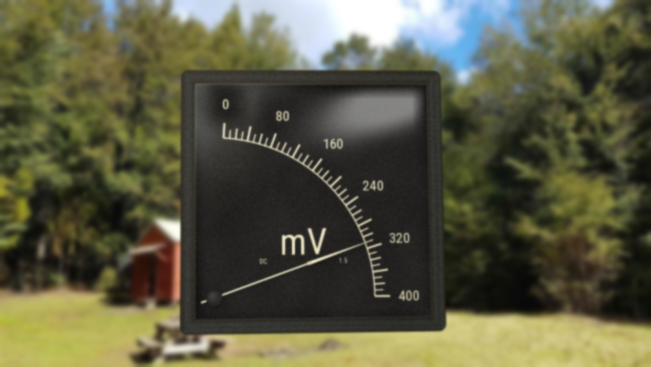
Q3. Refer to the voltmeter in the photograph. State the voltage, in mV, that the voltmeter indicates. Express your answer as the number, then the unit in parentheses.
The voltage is 310 (mV)
